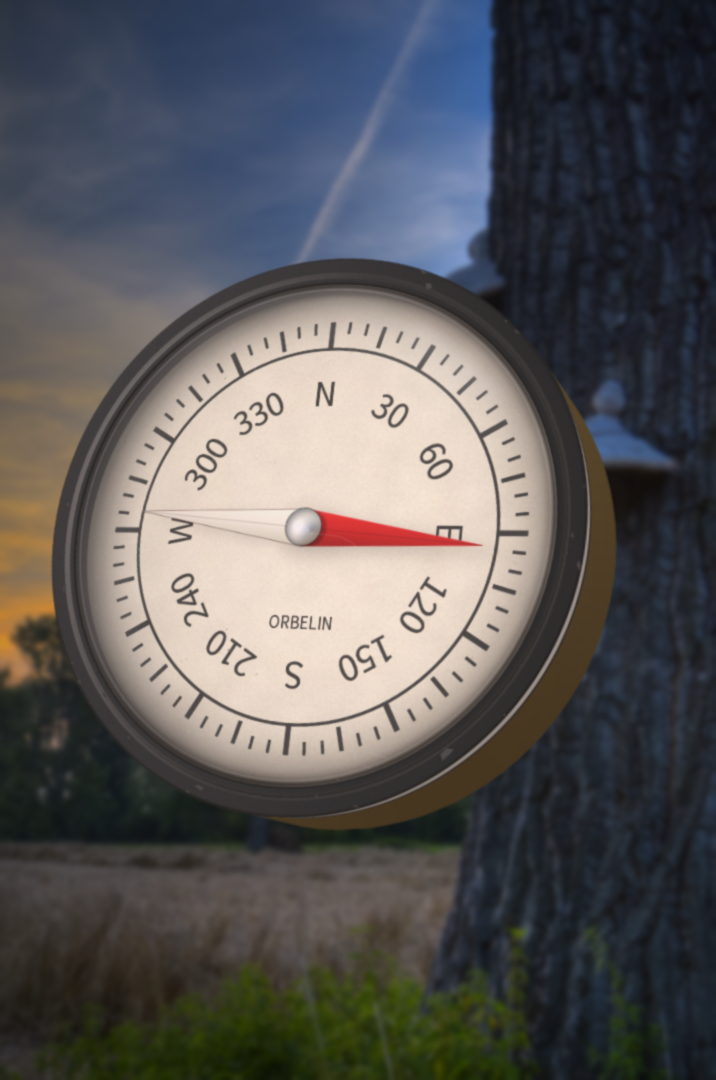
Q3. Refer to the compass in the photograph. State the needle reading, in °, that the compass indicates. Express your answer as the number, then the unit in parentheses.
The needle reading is 95 (°)
